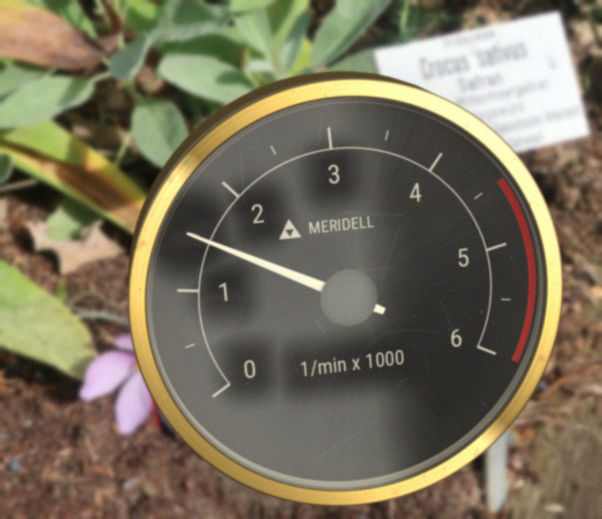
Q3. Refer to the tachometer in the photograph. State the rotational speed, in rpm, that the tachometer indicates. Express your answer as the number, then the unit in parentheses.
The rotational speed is 1500 (rpm)
